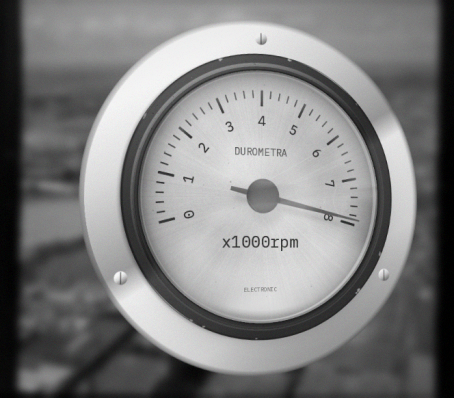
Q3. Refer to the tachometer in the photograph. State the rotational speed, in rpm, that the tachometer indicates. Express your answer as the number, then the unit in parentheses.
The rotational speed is 7900 (rpm)
